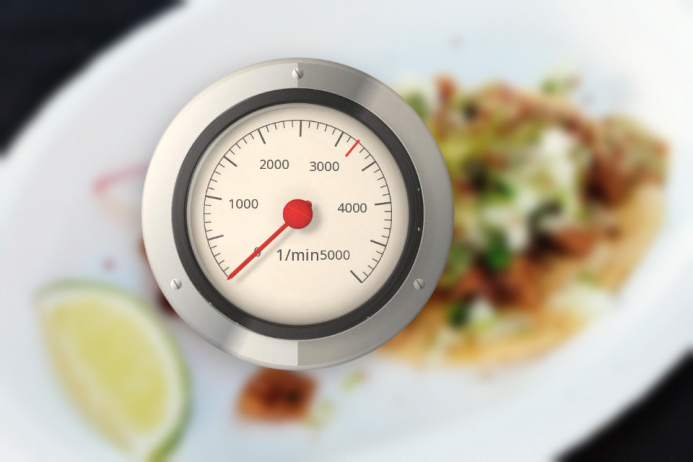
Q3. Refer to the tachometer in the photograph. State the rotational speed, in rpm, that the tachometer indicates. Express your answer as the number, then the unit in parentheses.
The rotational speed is 0 (rpm)
